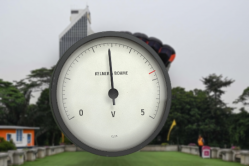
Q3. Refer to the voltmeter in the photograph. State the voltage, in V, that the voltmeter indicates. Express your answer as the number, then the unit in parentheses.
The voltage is 2.4 (V)
